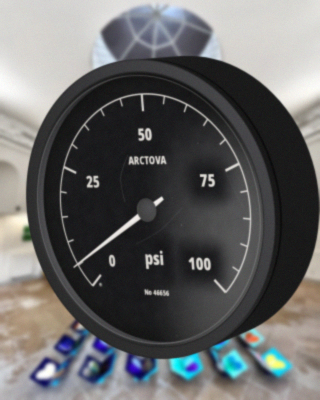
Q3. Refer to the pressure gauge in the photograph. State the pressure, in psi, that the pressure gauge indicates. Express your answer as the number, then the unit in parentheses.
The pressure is 5 (psi)
